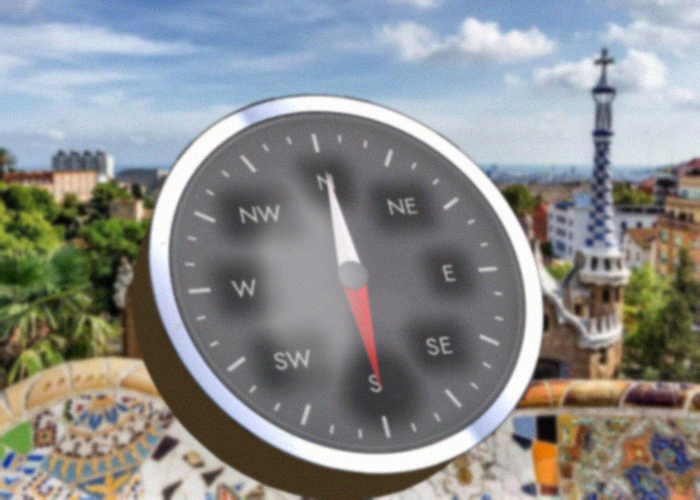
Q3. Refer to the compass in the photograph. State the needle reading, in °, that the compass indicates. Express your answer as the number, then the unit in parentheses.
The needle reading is 180 (°)
